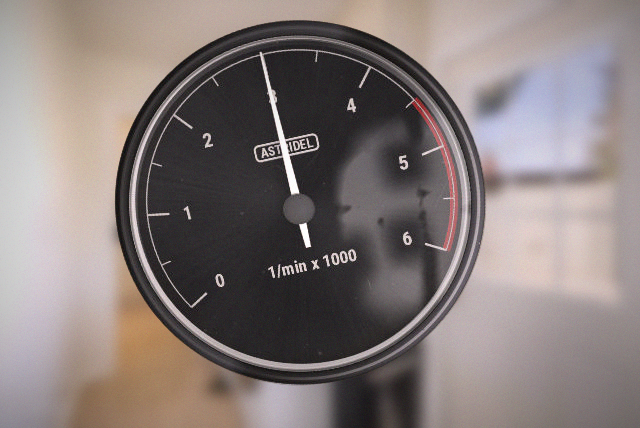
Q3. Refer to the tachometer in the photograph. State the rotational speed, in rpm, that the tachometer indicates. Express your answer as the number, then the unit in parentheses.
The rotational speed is 3000 (rpm)
